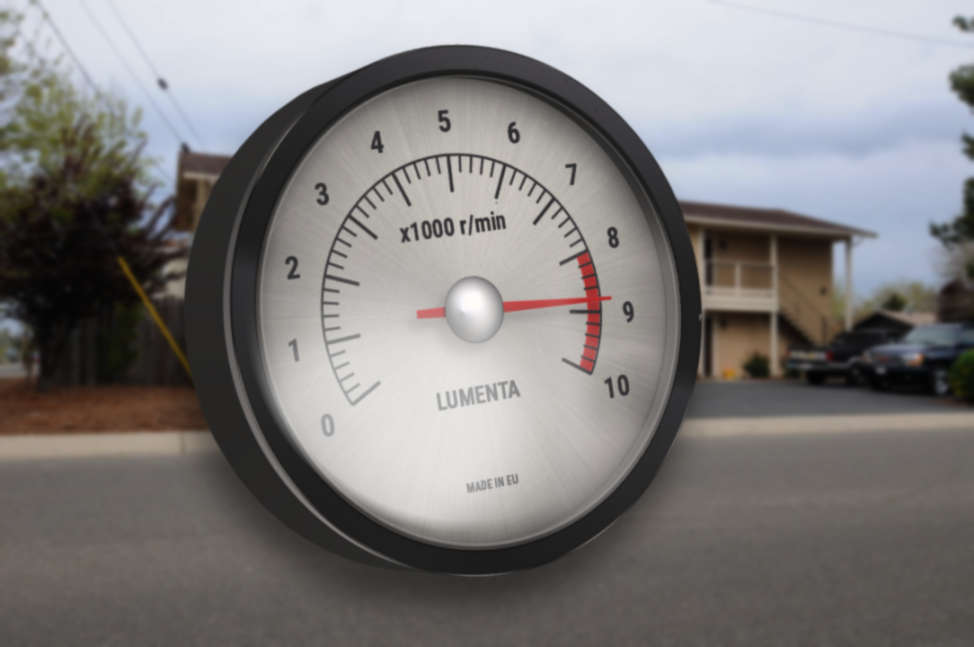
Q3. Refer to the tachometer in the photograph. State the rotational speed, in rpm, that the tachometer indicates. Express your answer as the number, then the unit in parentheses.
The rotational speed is 8800 (rpm)
